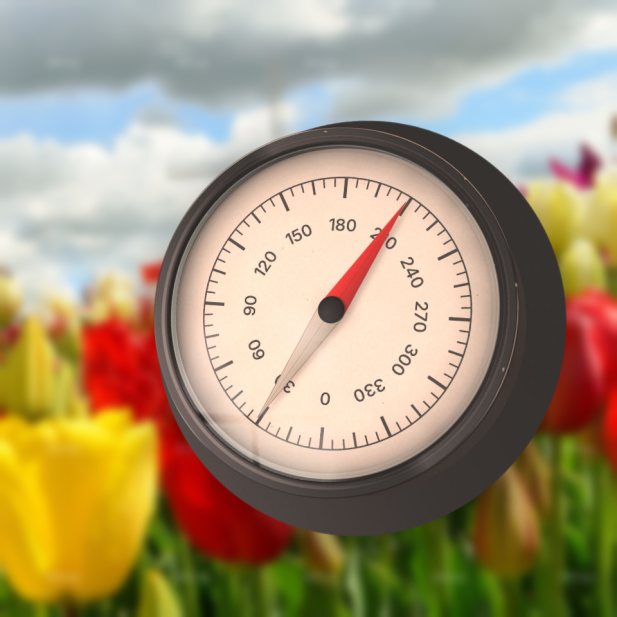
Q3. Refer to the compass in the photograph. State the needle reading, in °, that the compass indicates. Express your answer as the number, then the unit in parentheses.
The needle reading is 210 (°)
